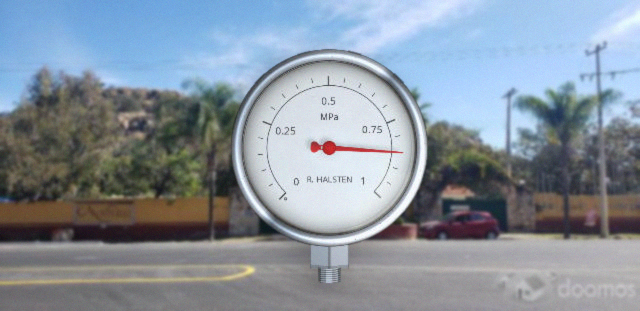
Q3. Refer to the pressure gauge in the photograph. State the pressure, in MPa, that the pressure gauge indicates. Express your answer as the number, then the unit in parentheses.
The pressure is 0.85 (MPa)
